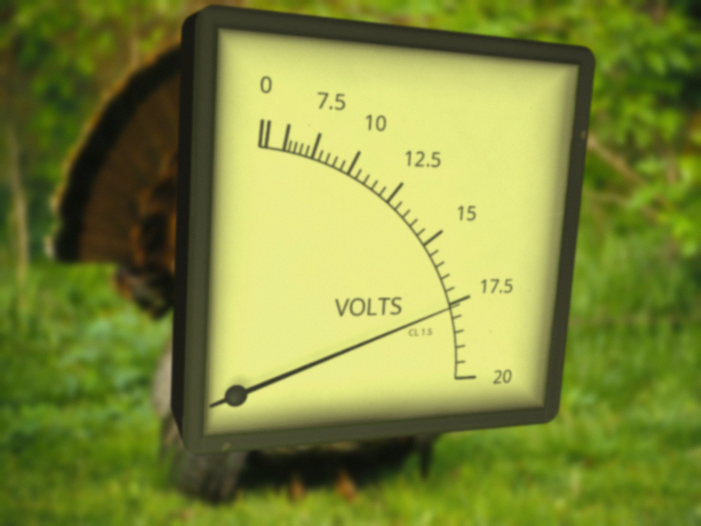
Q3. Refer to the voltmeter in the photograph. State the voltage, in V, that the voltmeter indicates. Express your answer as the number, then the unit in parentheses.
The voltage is 17.5 (V)
